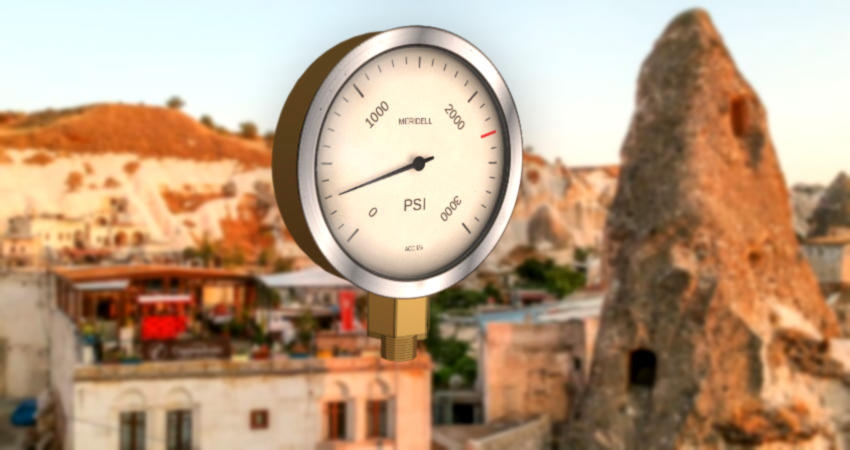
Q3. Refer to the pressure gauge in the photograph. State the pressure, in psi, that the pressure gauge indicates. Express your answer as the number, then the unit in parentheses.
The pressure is 300 (psi)
